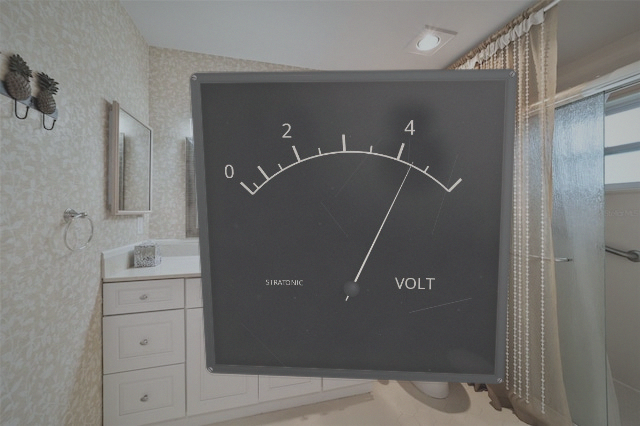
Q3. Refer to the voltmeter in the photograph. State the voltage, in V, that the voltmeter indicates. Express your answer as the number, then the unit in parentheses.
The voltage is 4.25 (V)
